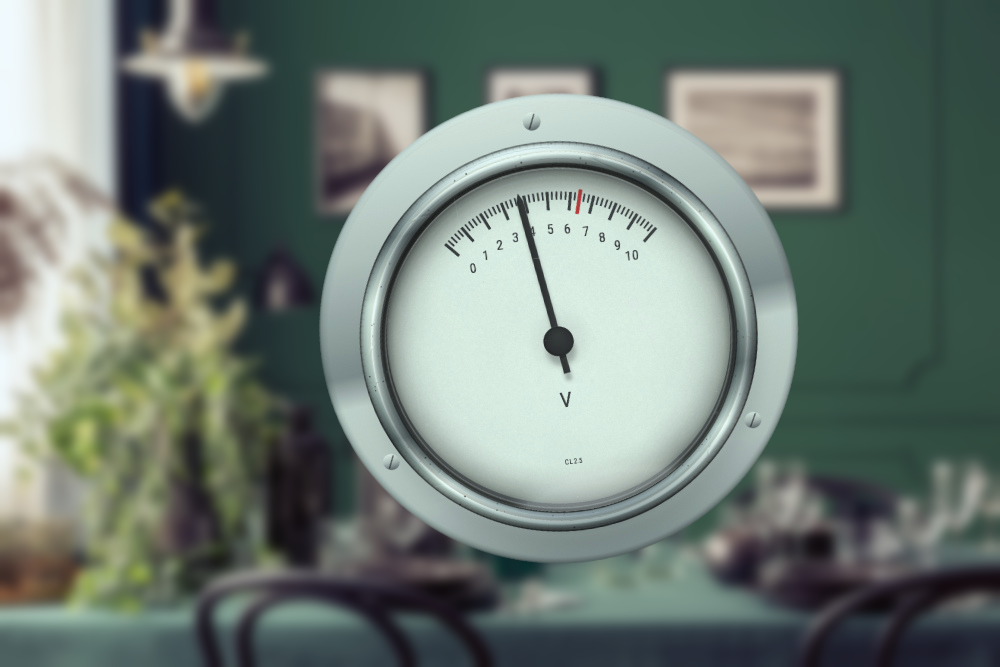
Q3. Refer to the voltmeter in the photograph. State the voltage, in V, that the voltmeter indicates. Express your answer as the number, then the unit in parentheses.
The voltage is 3.8 (V)
